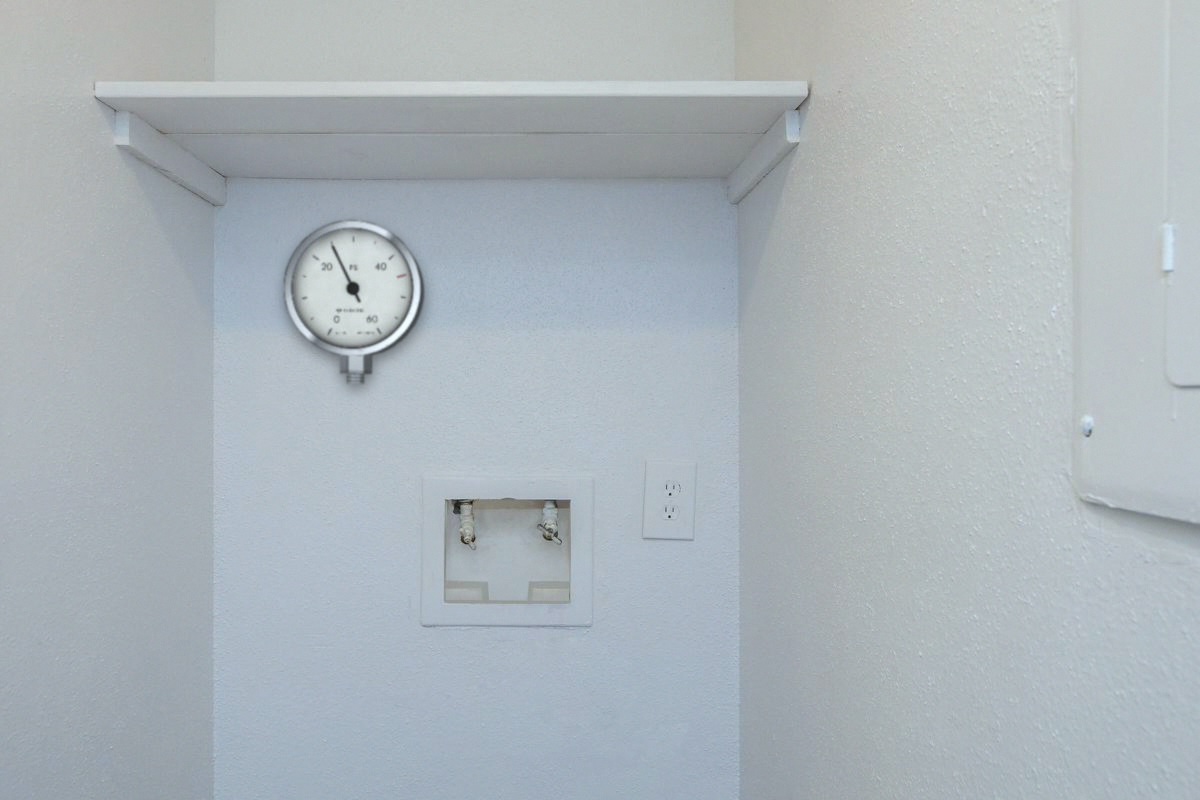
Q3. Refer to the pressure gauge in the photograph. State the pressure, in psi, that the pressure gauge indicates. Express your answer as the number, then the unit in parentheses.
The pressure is 25 (psi)
